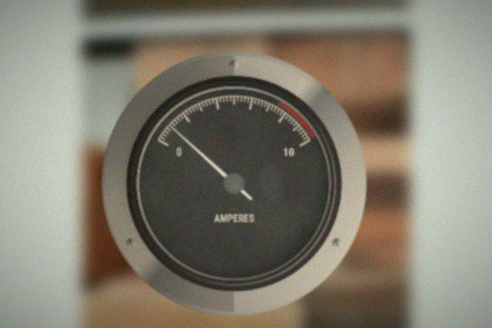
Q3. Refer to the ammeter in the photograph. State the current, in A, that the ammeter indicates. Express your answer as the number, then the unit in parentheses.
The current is 1 (A)
